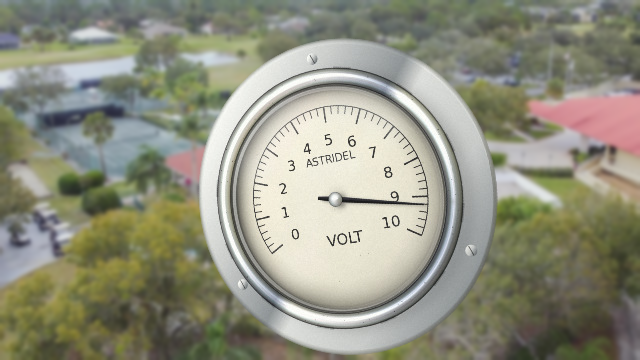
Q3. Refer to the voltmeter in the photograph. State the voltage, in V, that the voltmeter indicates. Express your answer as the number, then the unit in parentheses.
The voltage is 9.2 (V)
